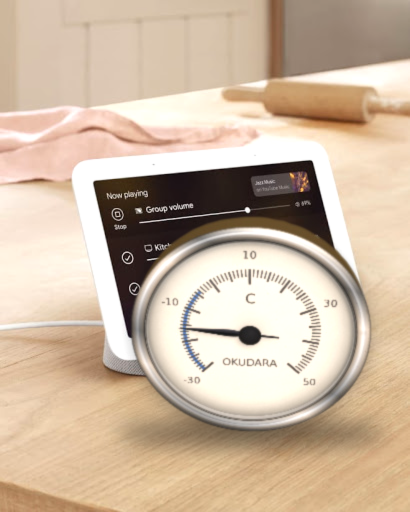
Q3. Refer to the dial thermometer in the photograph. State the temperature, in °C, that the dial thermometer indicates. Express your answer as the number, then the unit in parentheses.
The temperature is -15 (°C)
